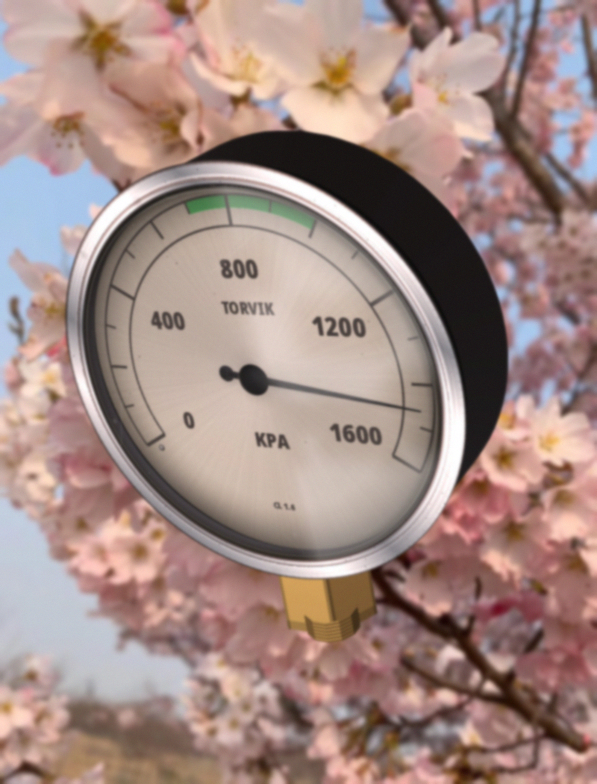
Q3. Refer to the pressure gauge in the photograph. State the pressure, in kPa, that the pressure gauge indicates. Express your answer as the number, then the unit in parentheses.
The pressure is 1450 (kPa)
